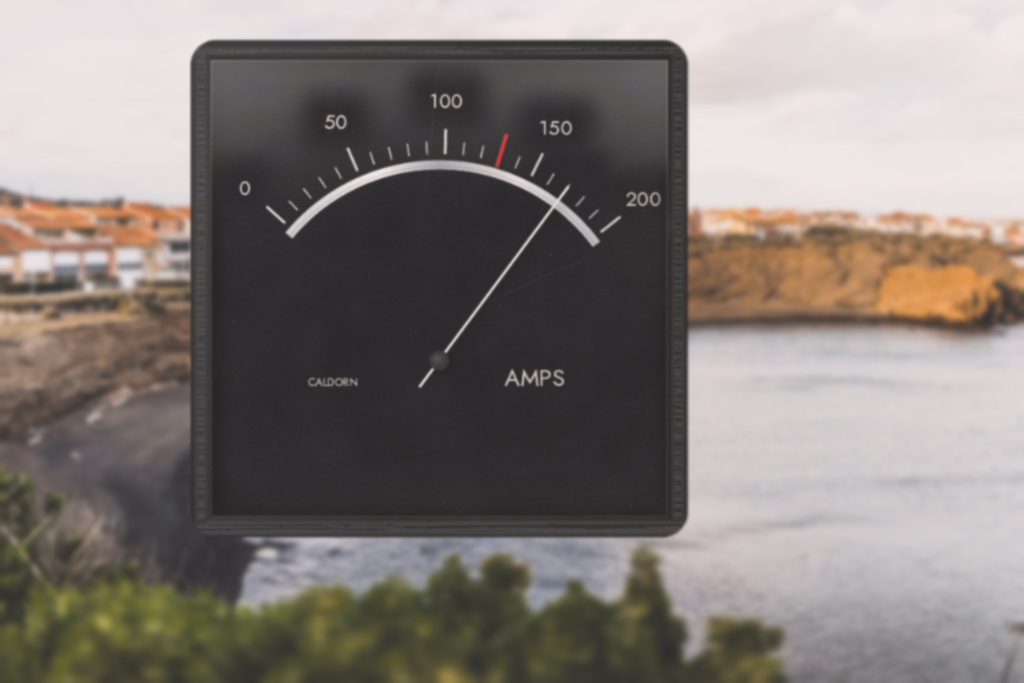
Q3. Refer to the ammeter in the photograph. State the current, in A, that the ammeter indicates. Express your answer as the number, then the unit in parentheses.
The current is 170 (A)
